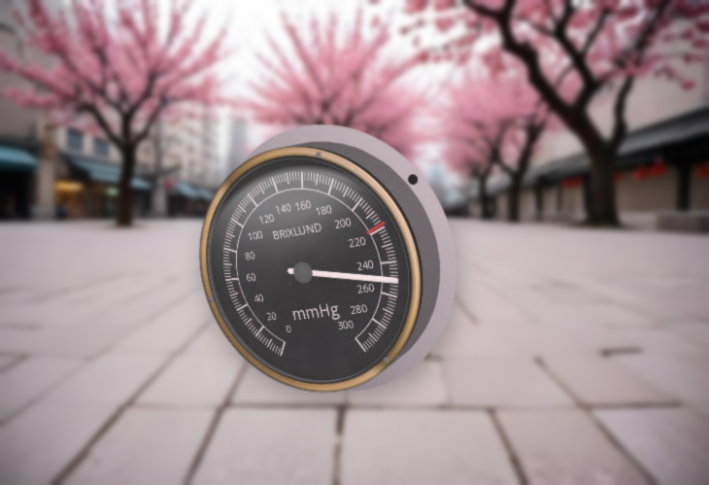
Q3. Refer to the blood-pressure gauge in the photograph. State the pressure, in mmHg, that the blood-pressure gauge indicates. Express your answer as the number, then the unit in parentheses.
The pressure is 250 (mmHg)
